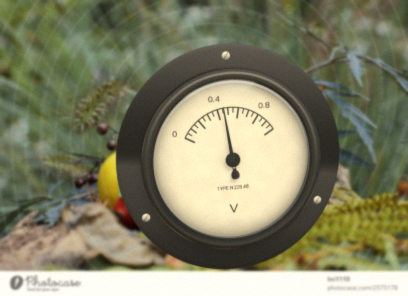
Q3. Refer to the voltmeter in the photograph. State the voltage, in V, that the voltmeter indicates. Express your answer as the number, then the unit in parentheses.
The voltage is 0.45 (V)
